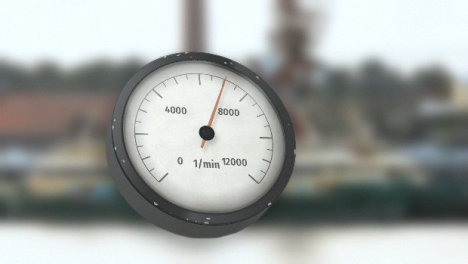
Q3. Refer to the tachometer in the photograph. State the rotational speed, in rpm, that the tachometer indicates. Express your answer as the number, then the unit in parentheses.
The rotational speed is 7000 (rpm)
